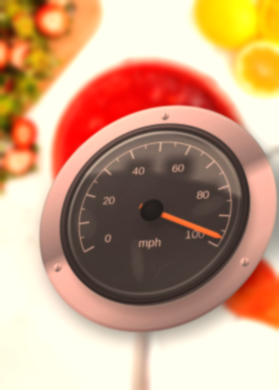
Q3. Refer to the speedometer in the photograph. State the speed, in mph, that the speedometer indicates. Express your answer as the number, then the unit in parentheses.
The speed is 97.5 (mph)
